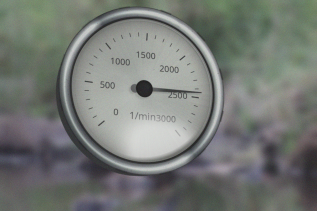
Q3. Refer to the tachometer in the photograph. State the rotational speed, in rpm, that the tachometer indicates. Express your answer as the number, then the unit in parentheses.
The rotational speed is 2450 (rpm)
